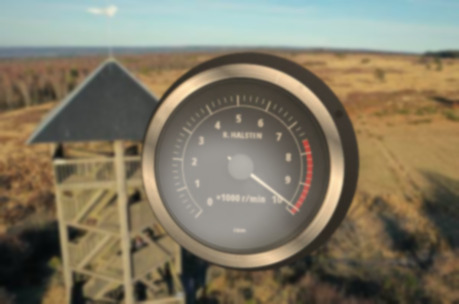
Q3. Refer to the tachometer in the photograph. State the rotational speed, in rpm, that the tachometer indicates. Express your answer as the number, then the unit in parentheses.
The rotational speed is 9800 (rpm)
